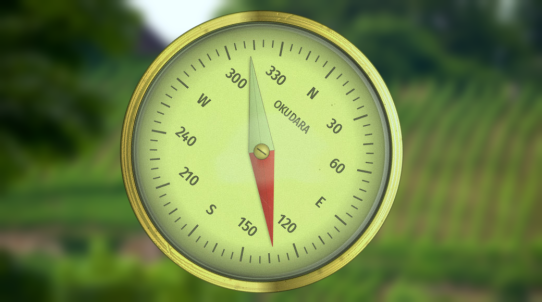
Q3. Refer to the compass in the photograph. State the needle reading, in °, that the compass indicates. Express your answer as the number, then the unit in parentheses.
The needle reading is 132.5 (°)
